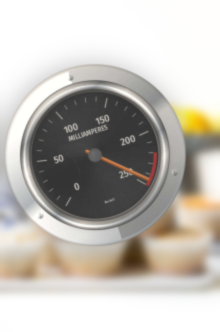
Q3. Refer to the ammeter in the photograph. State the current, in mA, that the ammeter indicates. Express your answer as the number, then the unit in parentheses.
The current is 245 (mA)
